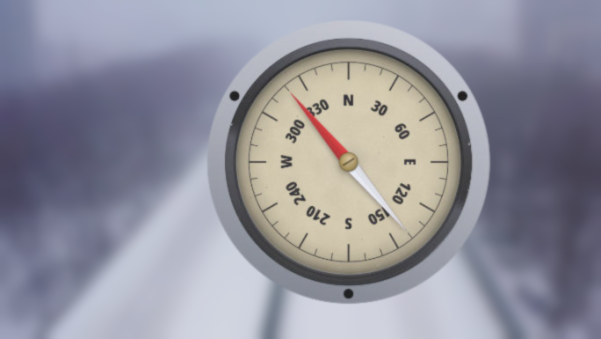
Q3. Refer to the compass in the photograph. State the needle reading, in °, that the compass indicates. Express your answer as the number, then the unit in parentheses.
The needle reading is 320 (°)
